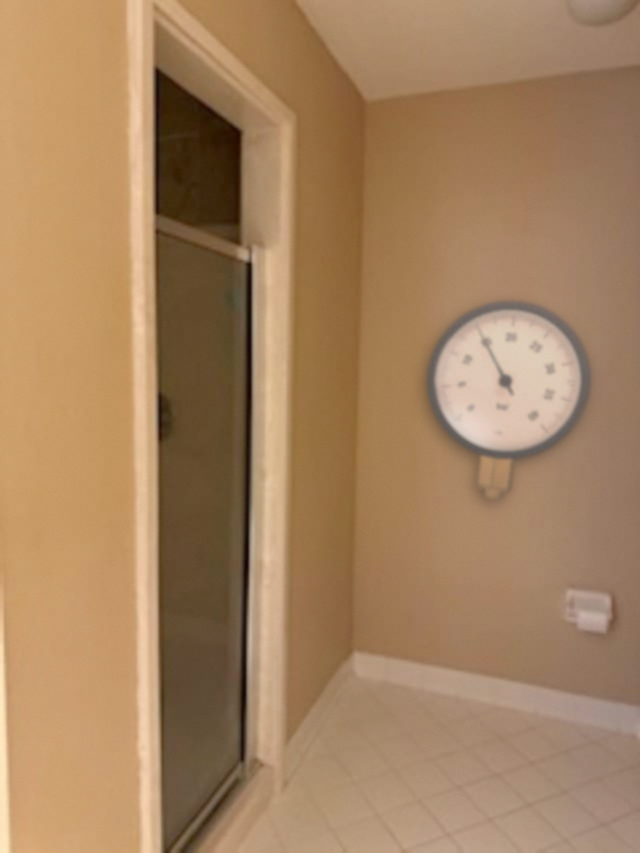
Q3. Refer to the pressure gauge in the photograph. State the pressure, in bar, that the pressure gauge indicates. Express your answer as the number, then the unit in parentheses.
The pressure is 15 (bar)
